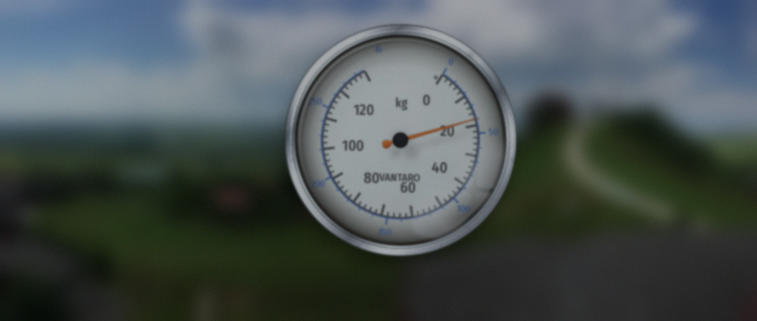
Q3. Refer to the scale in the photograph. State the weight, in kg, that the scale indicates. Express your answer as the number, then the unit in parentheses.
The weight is 18 (kg)
